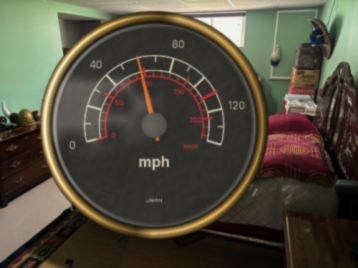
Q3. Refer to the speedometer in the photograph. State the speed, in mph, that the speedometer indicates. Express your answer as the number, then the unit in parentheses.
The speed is 60 (mph)
